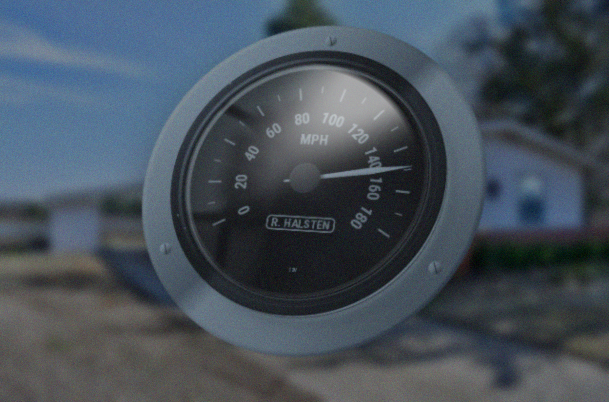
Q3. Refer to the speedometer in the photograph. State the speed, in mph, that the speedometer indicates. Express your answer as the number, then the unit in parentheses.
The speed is 150 (mph)
